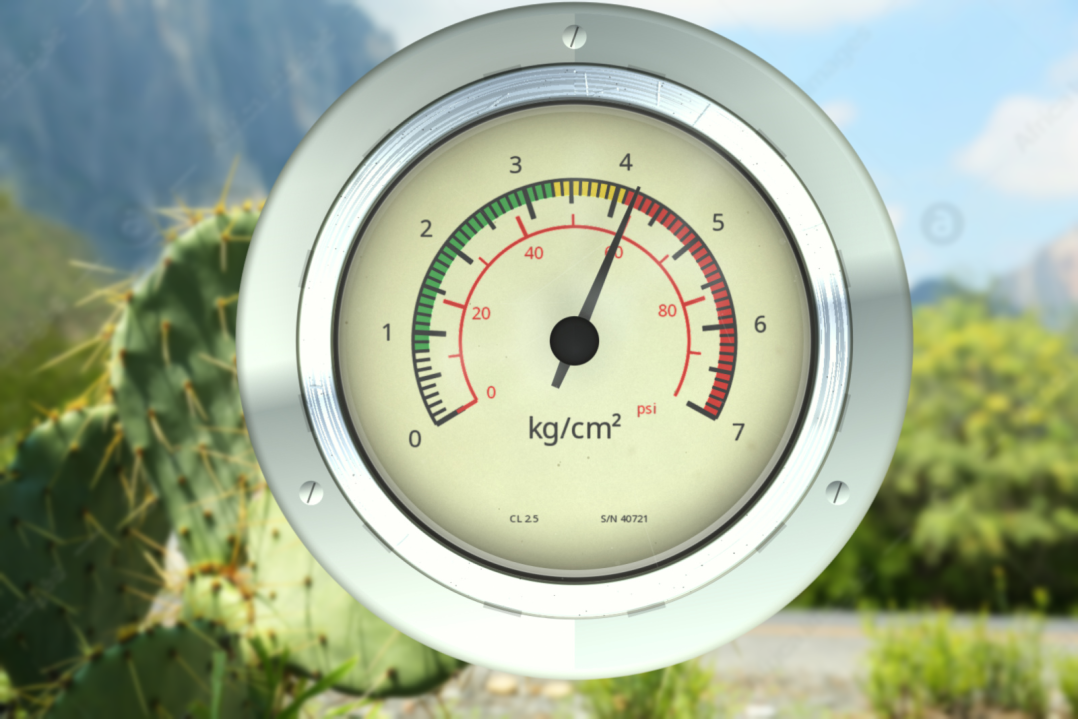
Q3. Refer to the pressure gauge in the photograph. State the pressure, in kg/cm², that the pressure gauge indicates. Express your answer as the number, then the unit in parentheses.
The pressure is 4.2 (kg/cm²)
